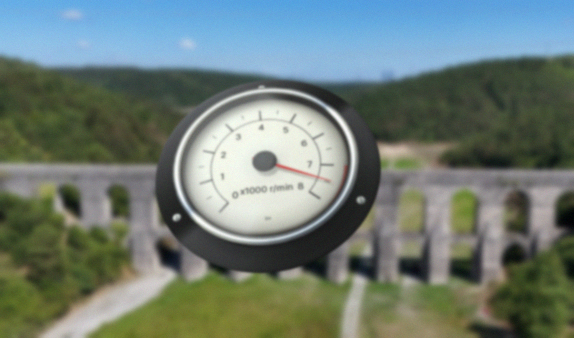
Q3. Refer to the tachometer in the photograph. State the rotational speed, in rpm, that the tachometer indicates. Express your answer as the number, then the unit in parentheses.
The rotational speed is 7500 (rpm)
